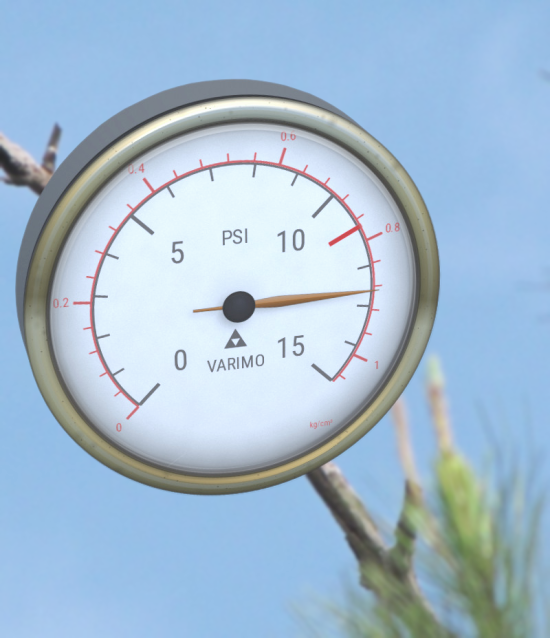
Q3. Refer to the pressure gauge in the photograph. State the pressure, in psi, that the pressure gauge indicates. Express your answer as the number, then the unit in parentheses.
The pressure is 12.5 (psi)
